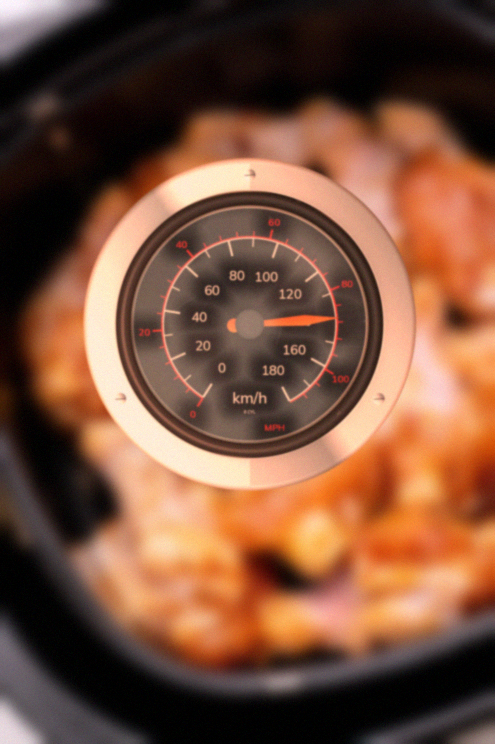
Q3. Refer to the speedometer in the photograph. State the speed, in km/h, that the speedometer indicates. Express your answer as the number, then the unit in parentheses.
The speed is 140 (km/h)
